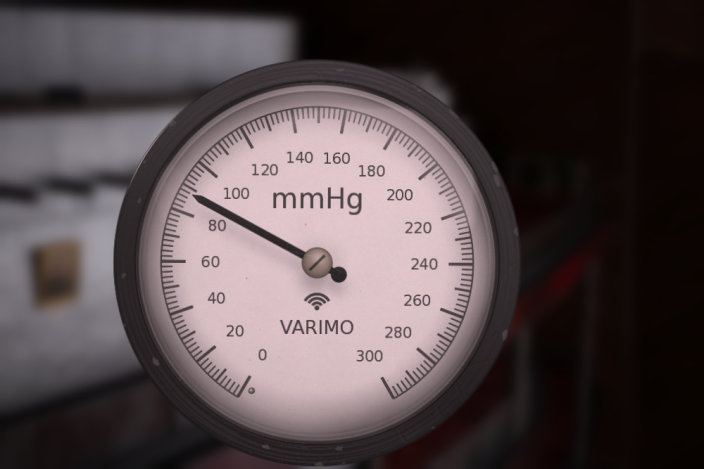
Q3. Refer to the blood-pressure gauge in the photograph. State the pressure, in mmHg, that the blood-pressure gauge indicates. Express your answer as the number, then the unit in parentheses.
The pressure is 88 (mmHg)
